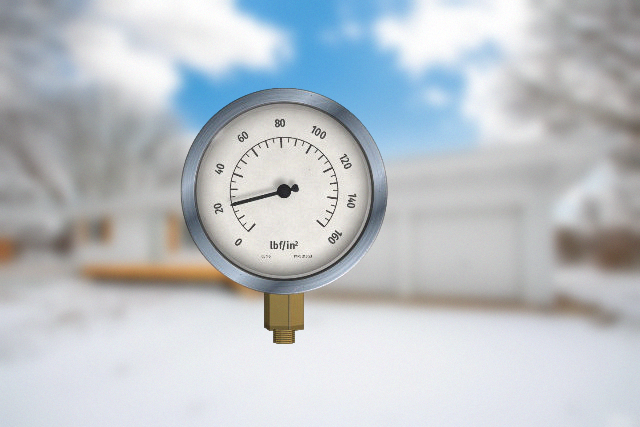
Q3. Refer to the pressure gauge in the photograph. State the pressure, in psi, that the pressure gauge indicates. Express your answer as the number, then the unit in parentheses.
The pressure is 20 (psi)
